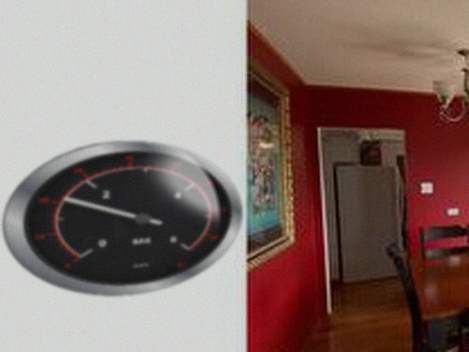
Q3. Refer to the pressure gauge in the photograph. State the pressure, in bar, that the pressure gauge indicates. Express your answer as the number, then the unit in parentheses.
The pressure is 1.5 (bar)
